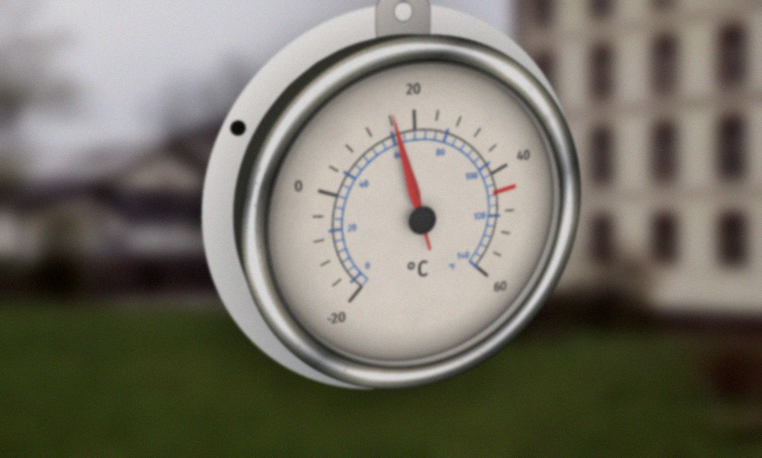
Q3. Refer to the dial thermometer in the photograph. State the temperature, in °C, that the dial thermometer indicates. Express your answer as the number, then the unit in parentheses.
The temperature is 16 (°C)
